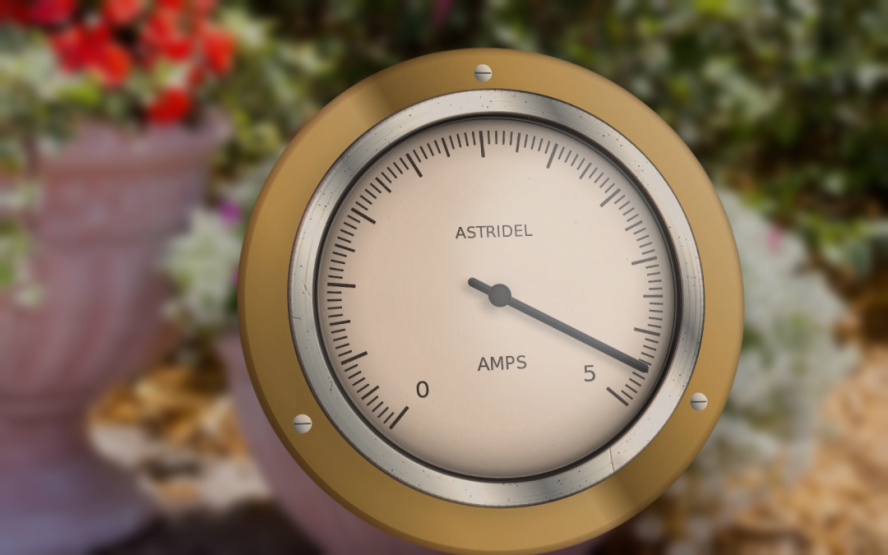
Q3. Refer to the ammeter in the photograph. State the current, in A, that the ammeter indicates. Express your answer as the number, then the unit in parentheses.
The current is 4.75 (A)
